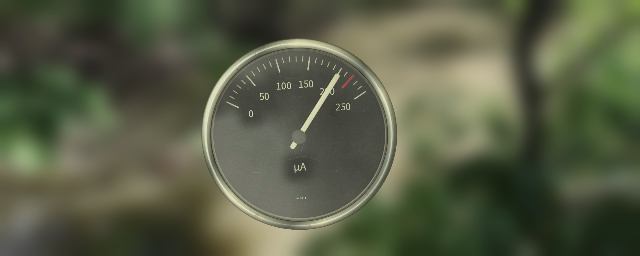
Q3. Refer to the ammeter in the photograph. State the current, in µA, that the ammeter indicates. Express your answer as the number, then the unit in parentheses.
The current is 200 (µA)
